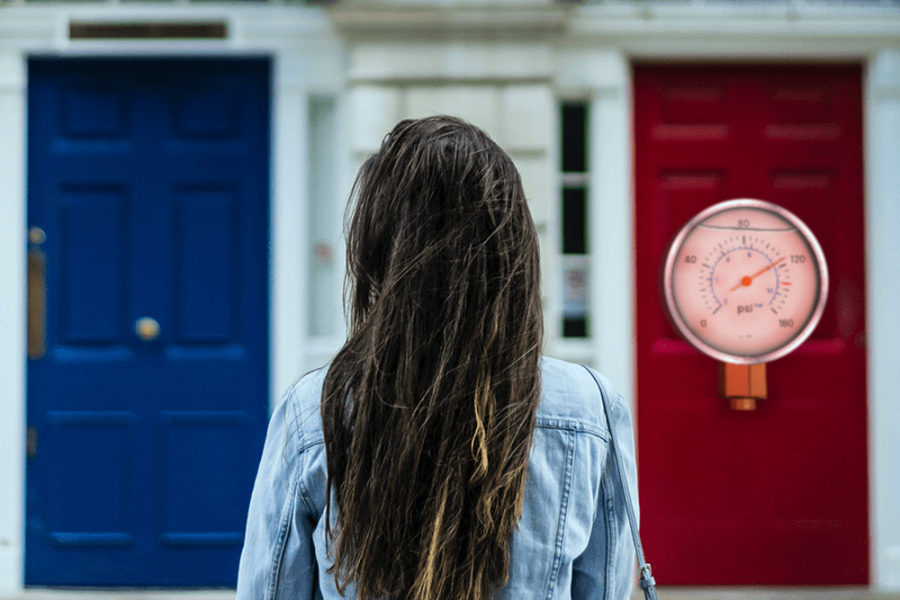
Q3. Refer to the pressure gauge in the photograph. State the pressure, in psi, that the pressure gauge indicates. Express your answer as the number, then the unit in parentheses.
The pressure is 115 (psi)
